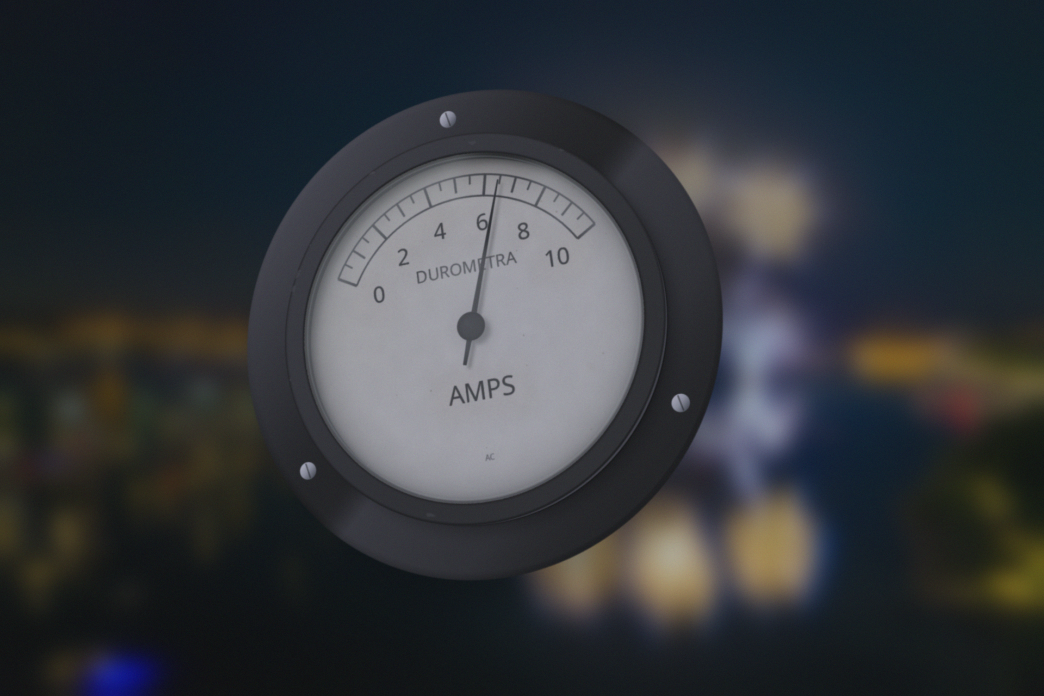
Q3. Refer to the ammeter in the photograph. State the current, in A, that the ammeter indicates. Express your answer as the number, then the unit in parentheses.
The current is 6.5 (A)
